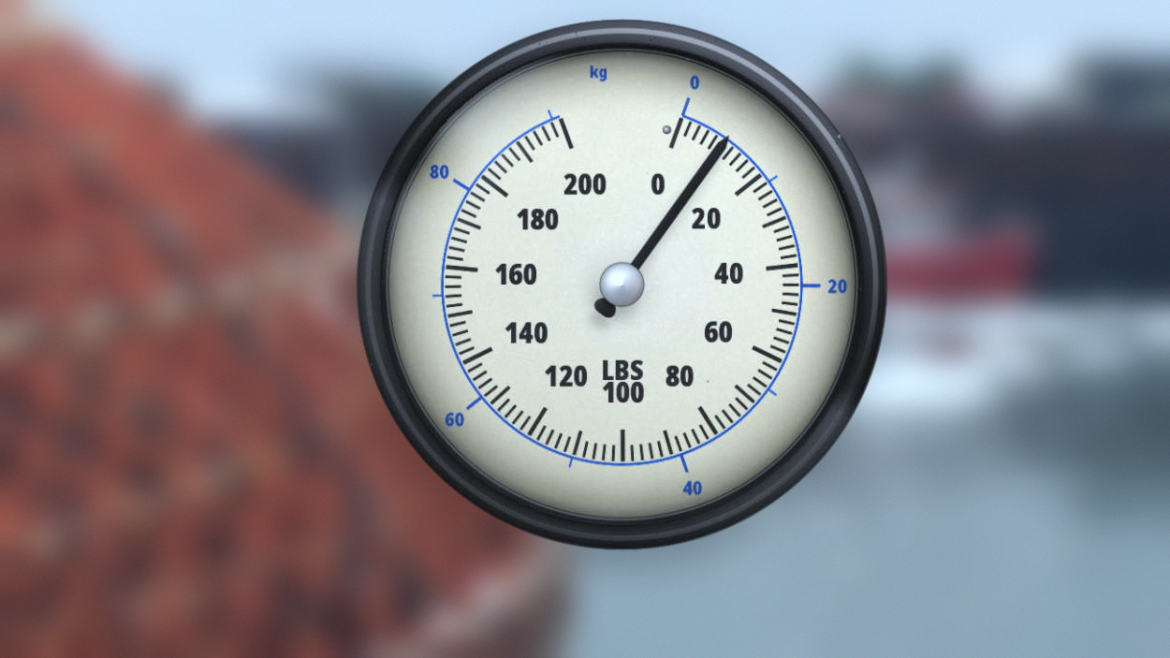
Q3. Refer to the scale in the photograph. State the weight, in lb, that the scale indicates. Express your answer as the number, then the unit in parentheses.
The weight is 10 (lb)
